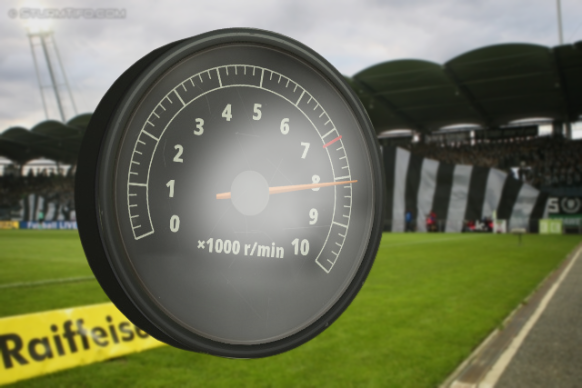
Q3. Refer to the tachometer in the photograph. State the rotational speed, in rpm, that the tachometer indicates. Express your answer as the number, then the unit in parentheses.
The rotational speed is 8100 (rpm)
